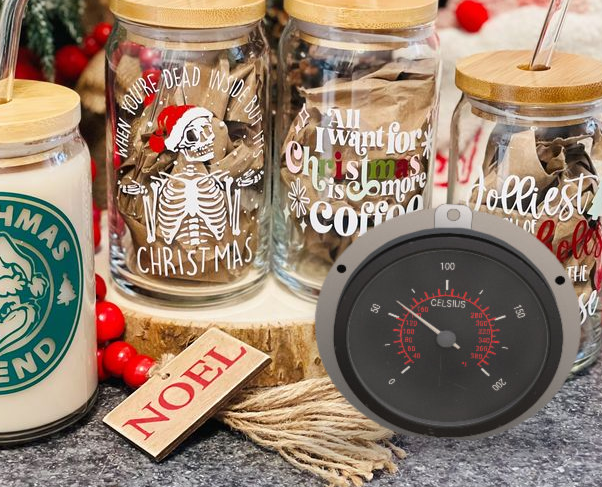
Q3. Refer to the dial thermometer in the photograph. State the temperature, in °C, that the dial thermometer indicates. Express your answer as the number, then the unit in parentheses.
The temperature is 62.5 (°C)
